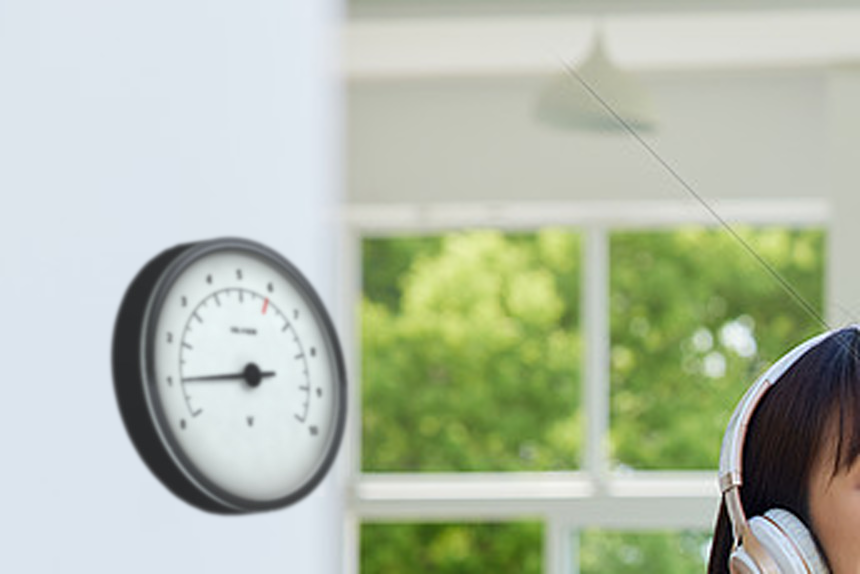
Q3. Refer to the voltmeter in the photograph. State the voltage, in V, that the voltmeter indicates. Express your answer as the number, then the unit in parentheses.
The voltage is 1 (V)
